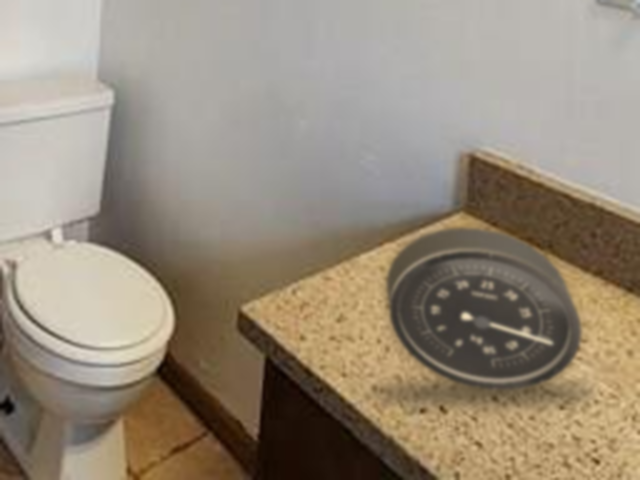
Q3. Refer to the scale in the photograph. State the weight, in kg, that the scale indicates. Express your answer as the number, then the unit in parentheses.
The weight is 40 (kg)
